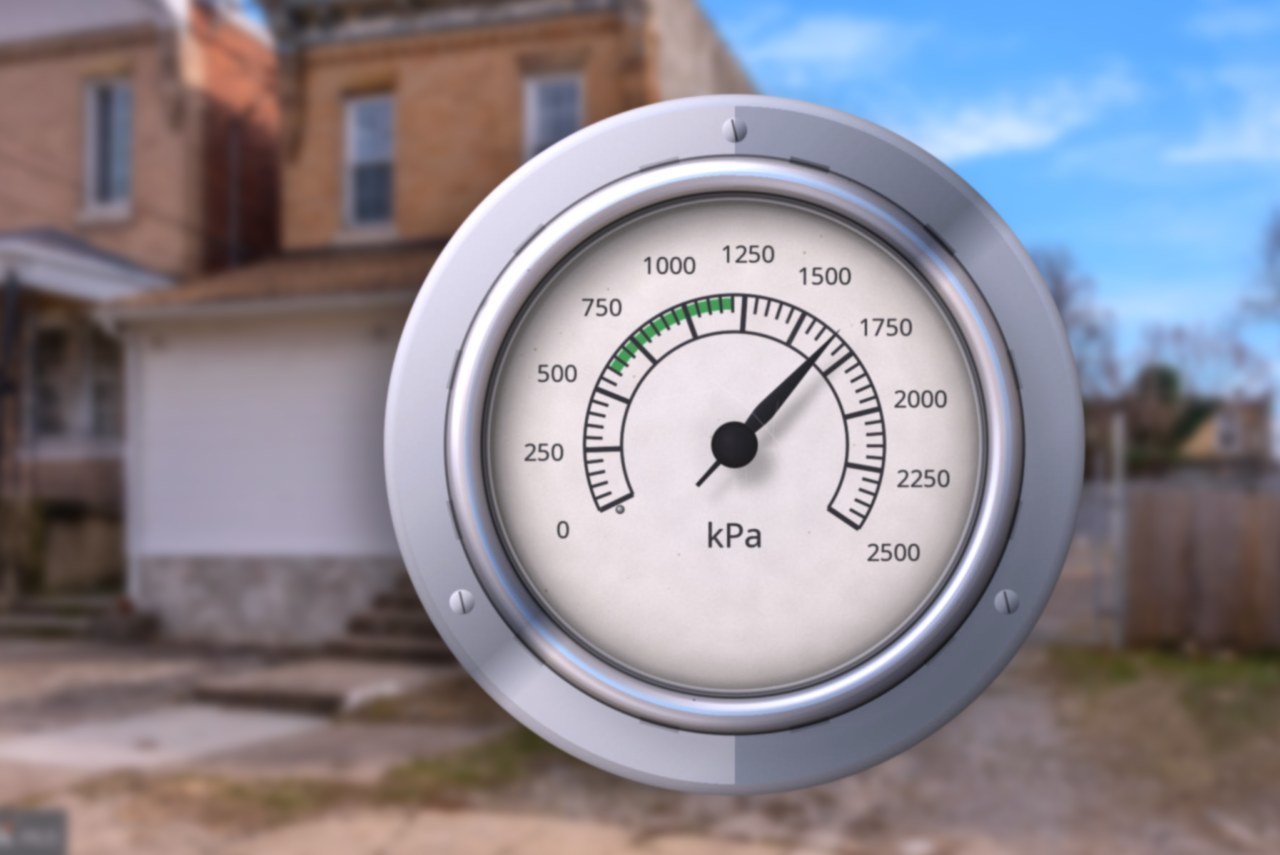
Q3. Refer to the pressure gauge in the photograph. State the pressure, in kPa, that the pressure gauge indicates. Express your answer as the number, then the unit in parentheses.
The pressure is 1650 (kPa)
